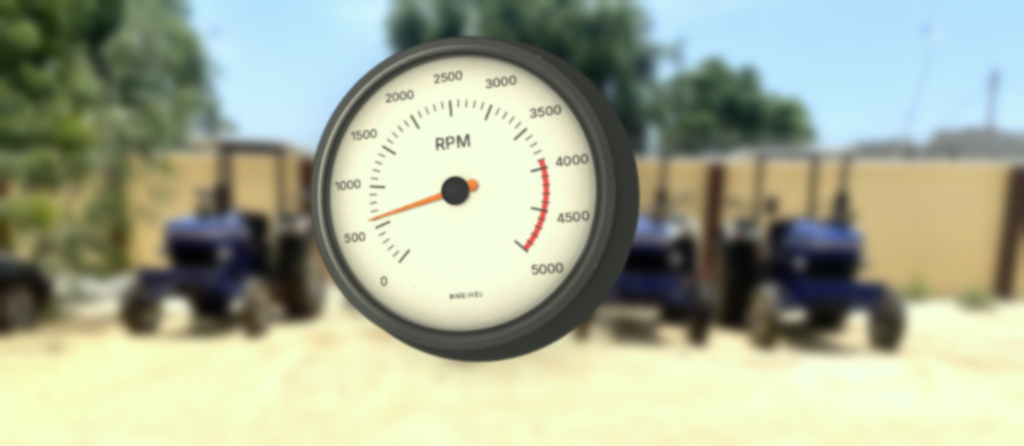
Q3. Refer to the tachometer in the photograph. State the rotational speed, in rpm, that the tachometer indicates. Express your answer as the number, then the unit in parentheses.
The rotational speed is 600 (rpm)
